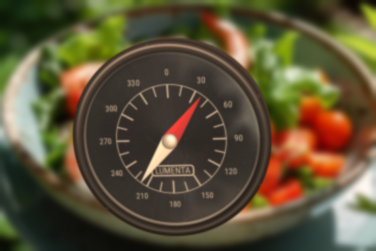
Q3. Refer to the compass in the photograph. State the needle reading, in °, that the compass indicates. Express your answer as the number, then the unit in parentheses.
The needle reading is 37.5 (°)
